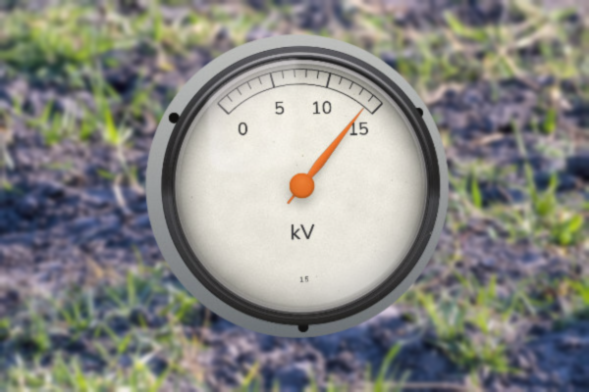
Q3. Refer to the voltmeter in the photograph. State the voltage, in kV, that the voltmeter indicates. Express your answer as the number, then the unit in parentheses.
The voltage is 14 (kV)
